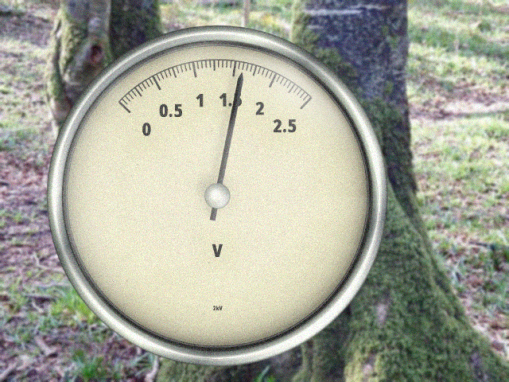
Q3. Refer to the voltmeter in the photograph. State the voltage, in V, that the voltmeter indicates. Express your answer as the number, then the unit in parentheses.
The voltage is 1.6 (V)
